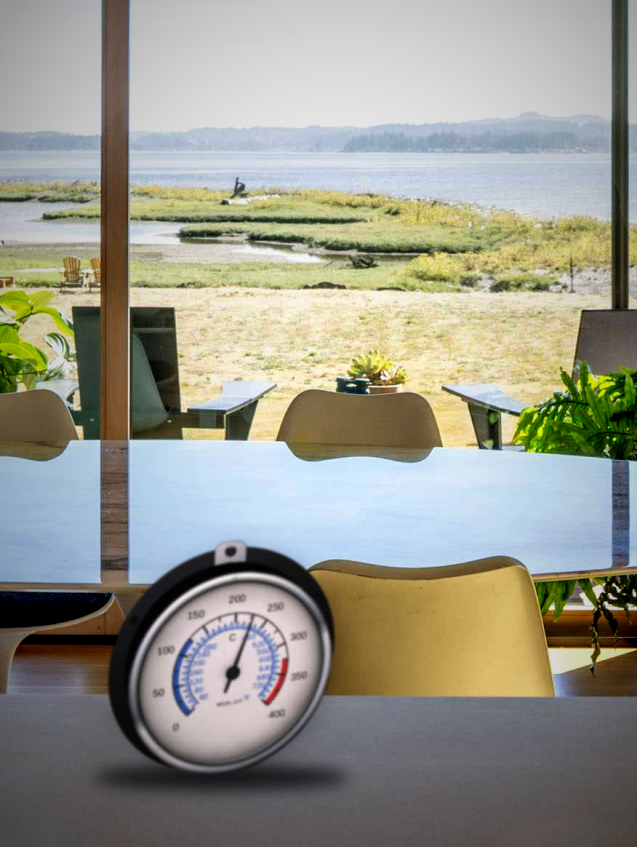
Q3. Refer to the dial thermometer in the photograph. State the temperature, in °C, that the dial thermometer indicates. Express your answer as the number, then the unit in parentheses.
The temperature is 225 (°C)
